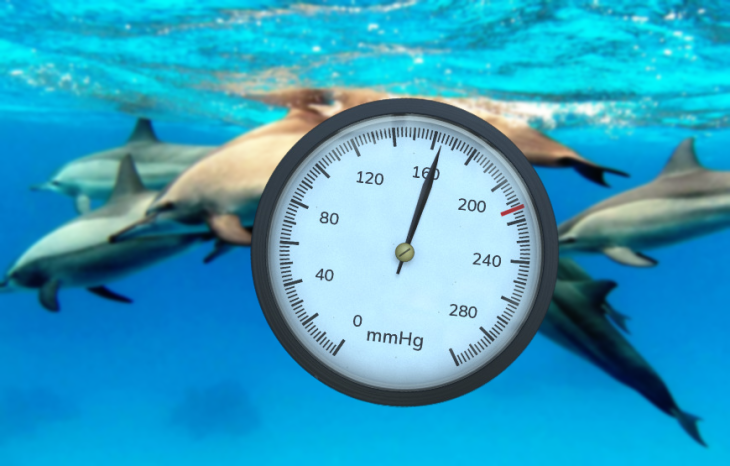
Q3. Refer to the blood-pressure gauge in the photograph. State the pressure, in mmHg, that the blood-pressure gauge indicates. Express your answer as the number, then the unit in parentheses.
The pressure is 164 (mmHg)
